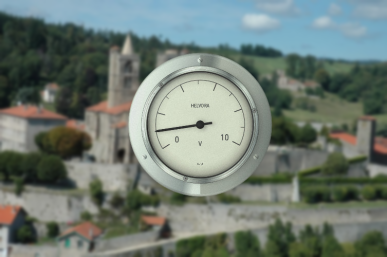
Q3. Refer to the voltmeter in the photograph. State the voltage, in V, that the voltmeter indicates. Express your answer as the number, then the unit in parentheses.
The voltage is 1 (V)
